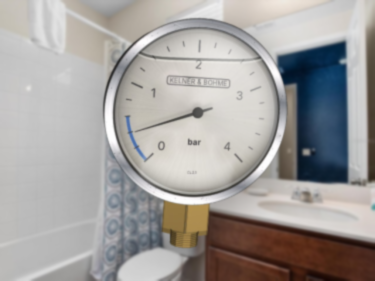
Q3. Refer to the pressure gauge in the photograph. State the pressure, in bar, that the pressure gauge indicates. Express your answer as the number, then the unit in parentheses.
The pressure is 0.4 (bar)
